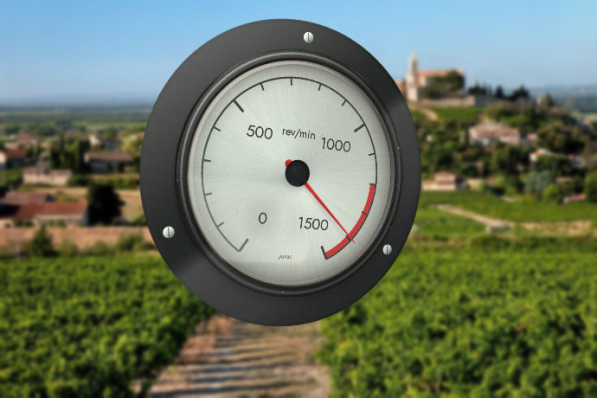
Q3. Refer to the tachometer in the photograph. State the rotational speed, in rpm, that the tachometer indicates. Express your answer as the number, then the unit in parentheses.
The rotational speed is 1400 (rpm)
